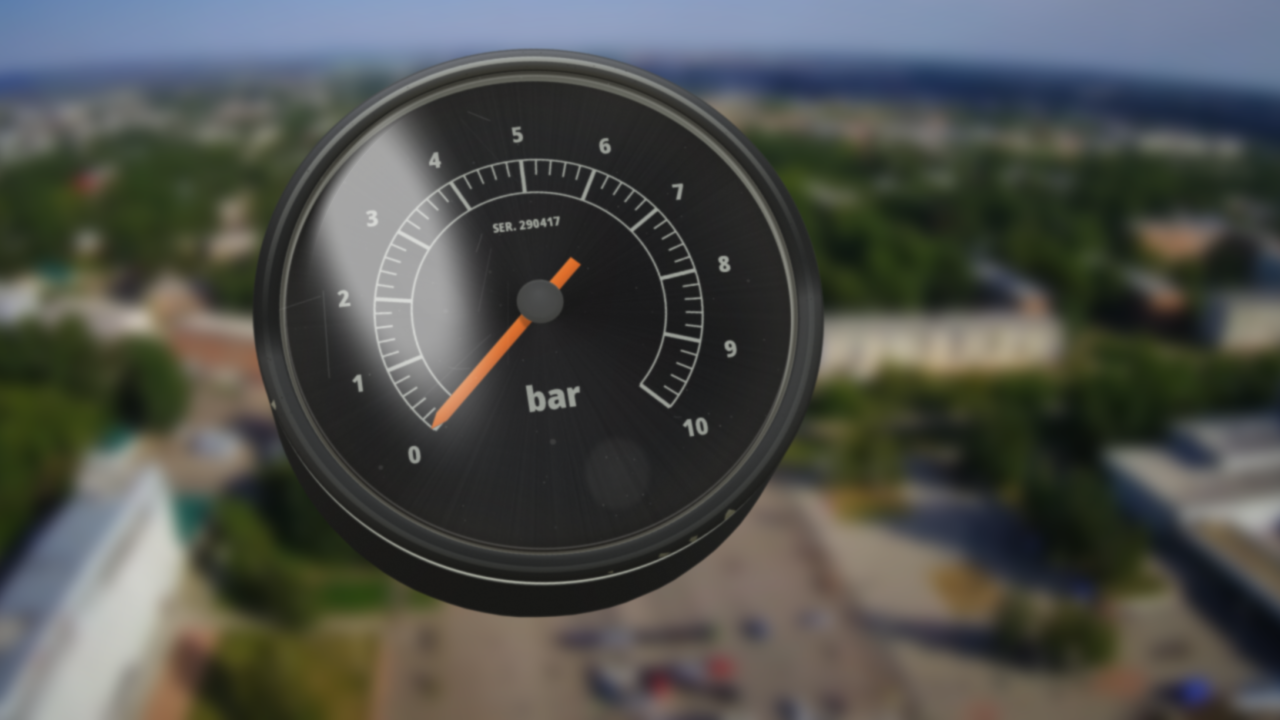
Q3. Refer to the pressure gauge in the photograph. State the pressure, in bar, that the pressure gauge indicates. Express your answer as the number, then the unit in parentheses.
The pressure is 0 (bar)
